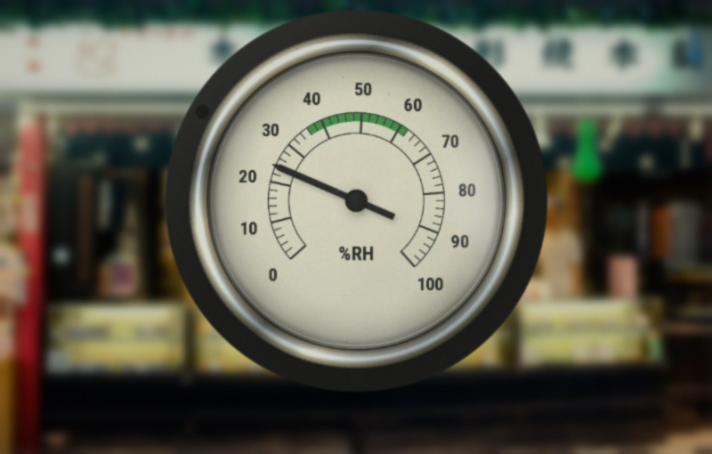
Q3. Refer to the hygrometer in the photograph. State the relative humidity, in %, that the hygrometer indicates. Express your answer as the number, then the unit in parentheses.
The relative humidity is 24 (%)
